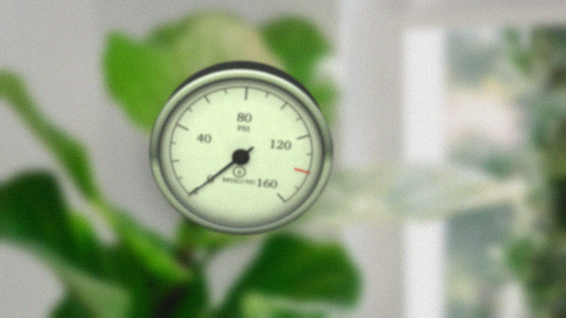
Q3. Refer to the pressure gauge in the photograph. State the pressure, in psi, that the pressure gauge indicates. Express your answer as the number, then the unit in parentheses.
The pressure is 0 (psi)
